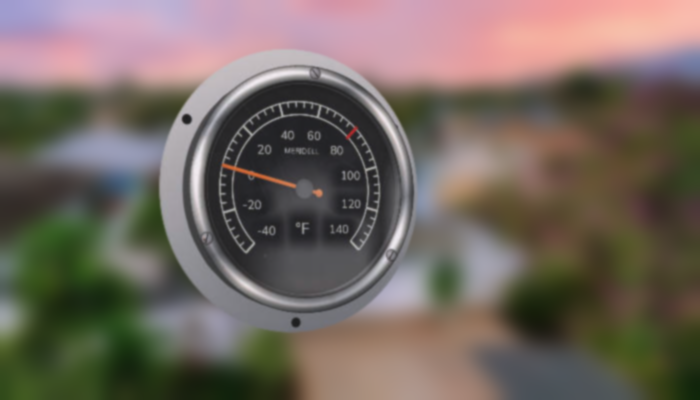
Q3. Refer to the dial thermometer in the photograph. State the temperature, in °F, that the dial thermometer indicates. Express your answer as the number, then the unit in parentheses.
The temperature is 0 (°F)
